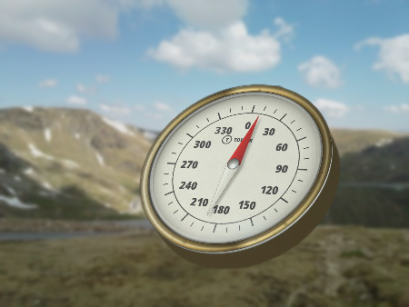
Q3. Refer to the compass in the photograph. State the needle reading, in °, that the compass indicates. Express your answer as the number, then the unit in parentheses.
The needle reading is 10 (°)
